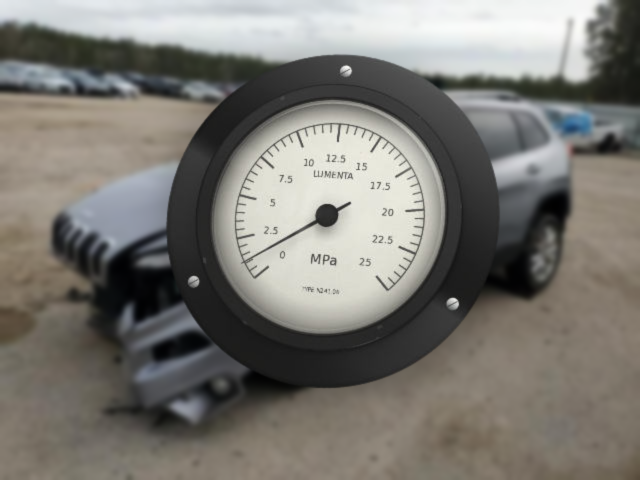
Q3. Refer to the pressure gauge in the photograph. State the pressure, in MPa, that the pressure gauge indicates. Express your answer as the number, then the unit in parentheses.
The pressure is 1 (MPa)
